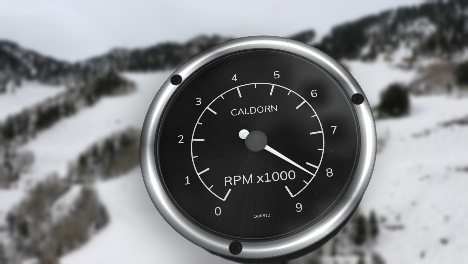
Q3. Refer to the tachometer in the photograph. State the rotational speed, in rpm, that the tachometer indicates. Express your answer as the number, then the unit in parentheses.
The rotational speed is 8250 (rpm)
